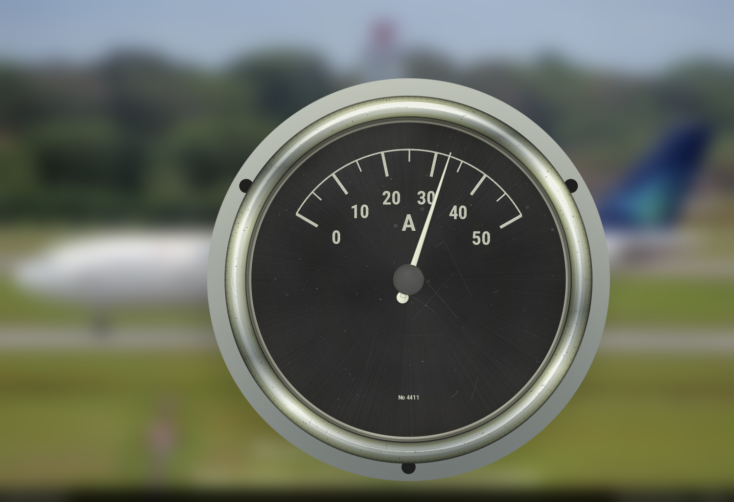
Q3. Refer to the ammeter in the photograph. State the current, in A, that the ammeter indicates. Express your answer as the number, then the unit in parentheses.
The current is 32.5 (A)
